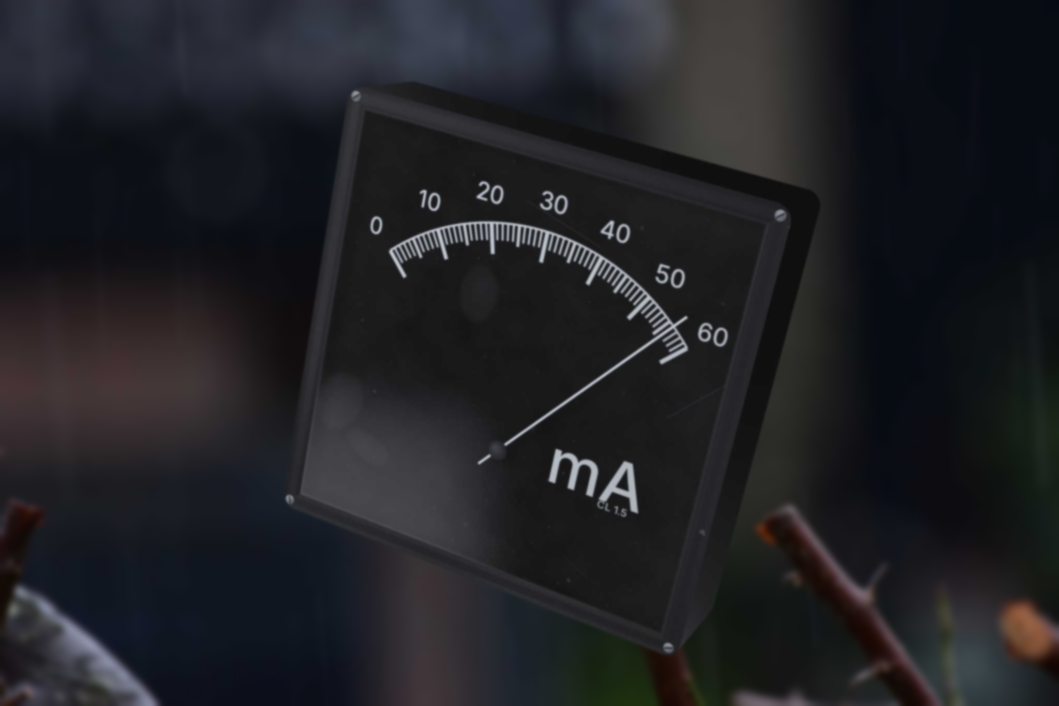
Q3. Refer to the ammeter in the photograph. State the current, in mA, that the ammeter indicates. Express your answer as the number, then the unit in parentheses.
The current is 56 (mA)
